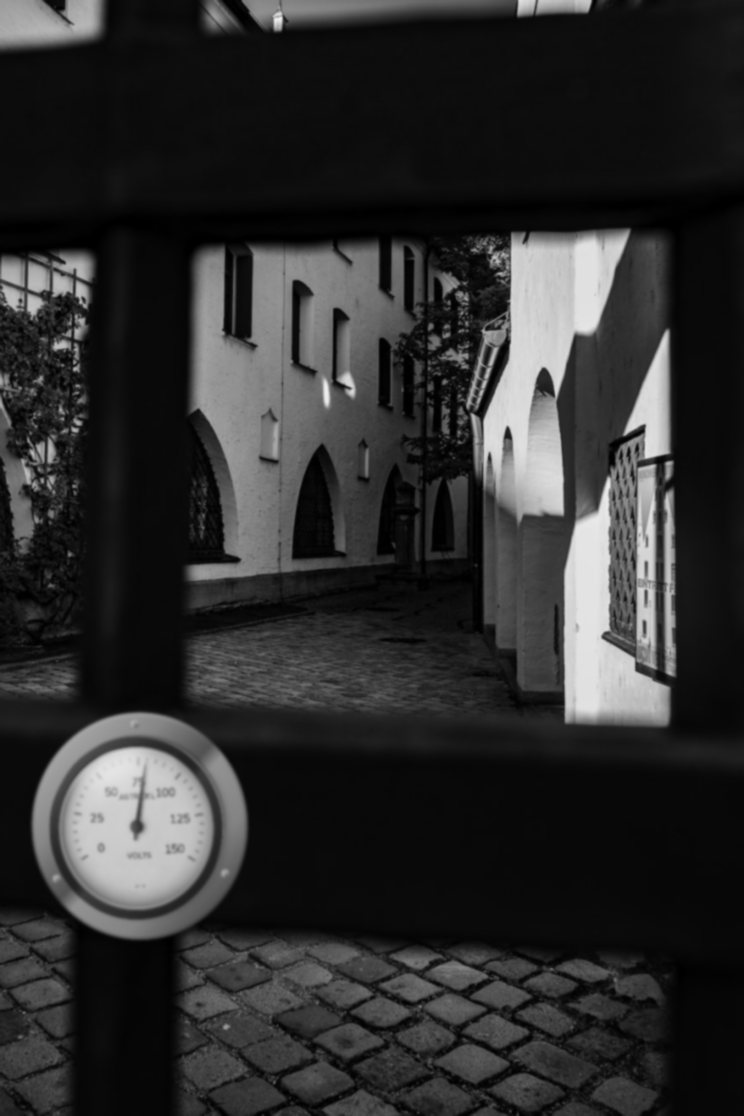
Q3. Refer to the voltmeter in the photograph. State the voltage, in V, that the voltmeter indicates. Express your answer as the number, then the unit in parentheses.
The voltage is 80 (V)
